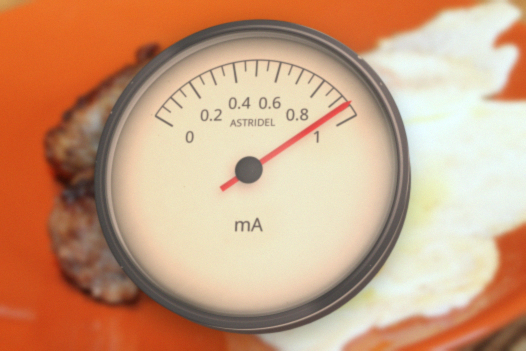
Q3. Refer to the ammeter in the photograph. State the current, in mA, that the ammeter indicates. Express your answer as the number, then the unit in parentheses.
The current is 0.95 (mA)
